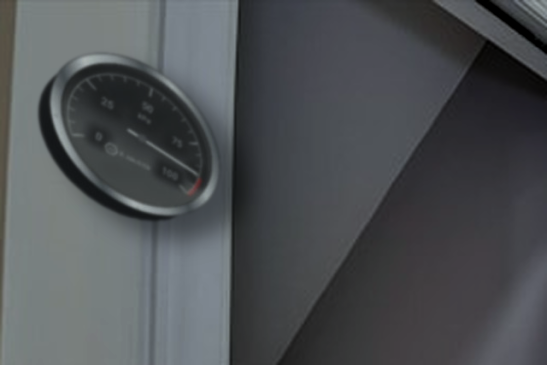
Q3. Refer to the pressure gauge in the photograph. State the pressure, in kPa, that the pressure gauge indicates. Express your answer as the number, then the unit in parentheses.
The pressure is 90 (kPa)
